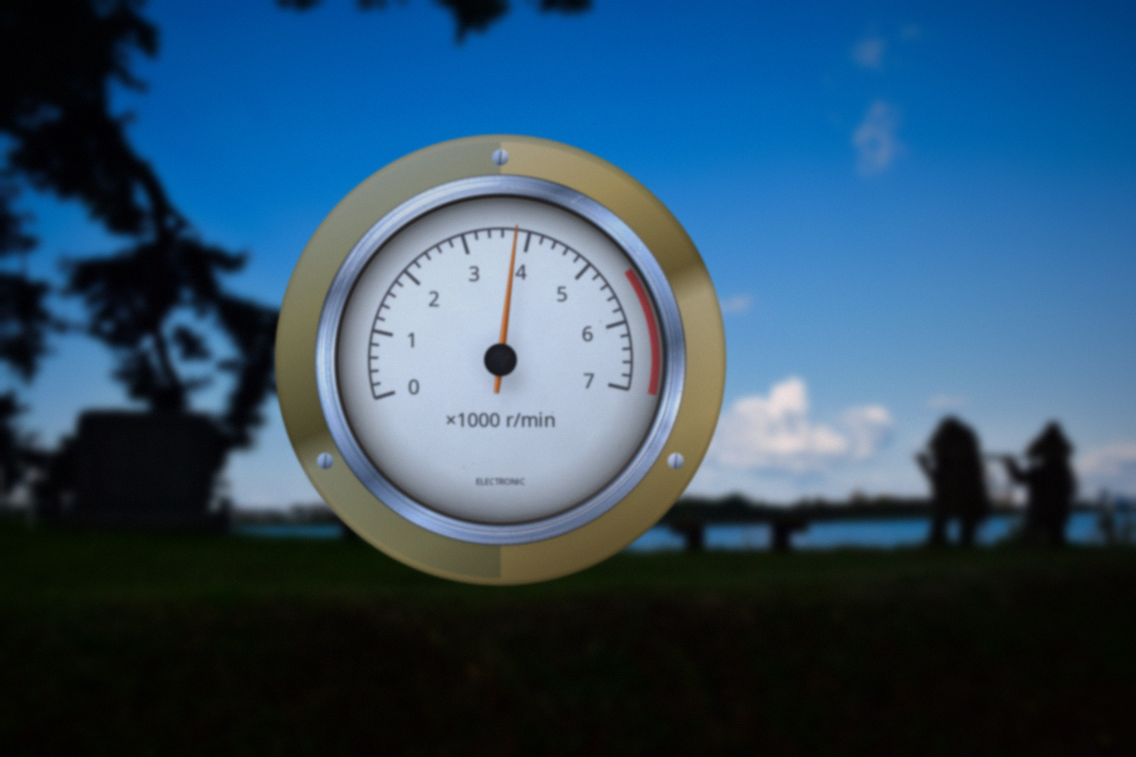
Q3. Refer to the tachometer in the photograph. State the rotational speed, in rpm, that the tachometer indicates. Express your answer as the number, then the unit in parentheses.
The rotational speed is 3800 (rpm)
